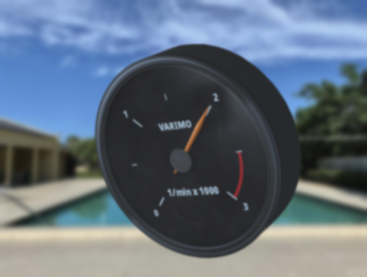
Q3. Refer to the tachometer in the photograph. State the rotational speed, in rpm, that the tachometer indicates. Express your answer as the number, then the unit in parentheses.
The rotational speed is 2000 (rpm)
